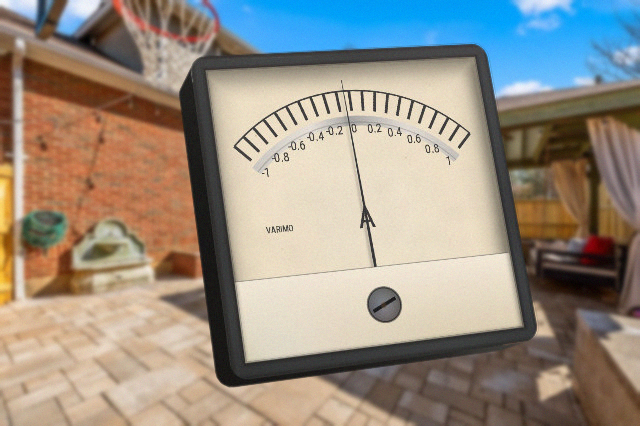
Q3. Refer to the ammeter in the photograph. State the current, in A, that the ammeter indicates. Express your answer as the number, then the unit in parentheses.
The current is -0.05 (A)
